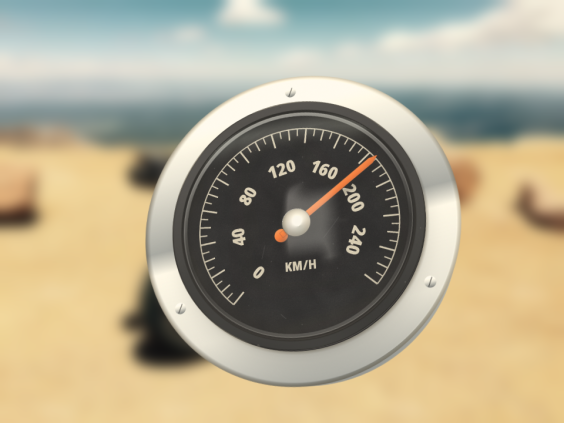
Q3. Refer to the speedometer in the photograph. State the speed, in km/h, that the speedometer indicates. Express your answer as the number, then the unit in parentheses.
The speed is 185 (km/h)
